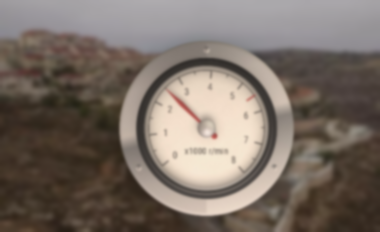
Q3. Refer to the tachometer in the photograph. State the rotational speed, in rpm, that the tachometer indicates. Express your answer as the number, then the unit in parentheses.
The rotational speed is 2500 (rpm)
